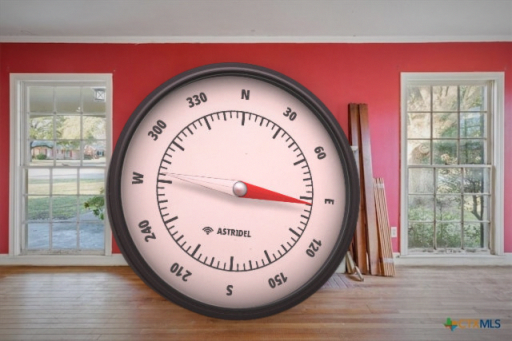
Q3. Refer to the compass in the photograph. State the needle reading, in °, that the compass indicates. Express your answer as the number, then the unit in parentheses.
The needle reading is 95 (°)
